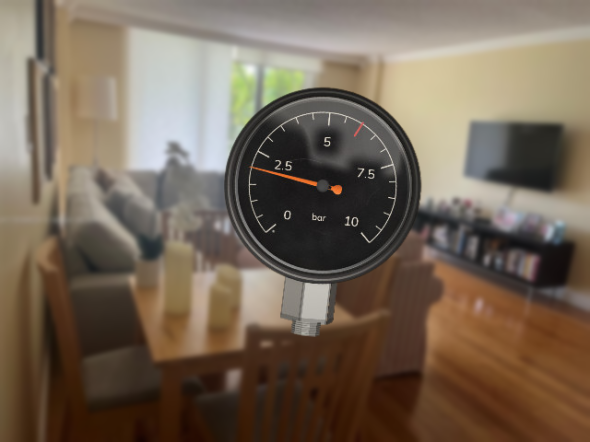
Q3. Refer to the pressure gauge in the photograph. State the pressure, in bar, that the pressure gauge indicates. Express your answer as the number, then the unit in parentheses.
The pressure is 2 (bar)
